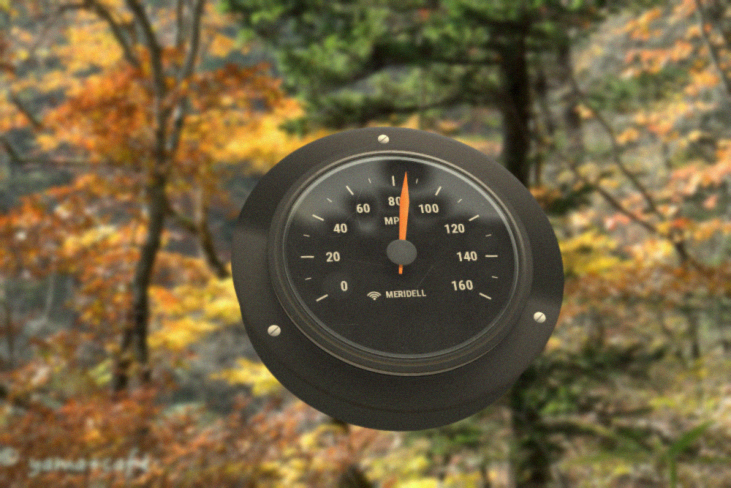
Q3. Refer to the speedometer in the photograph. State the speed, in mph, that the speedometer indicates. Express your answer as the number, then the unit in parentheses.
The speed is 85 (mph)
